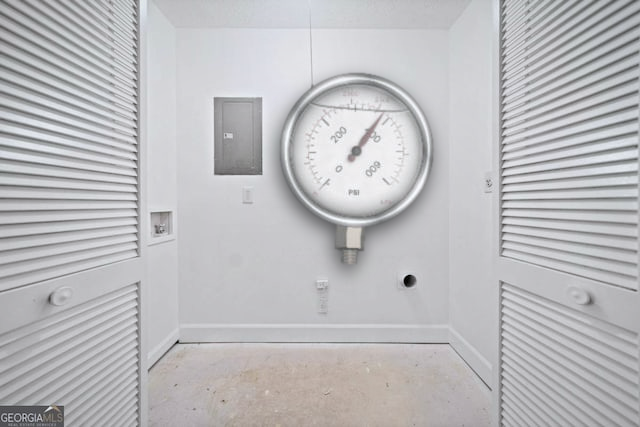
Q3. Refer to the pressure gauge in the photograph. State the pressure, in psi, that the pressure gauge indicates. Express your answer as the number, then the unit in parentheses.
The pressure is 380 (psi)
